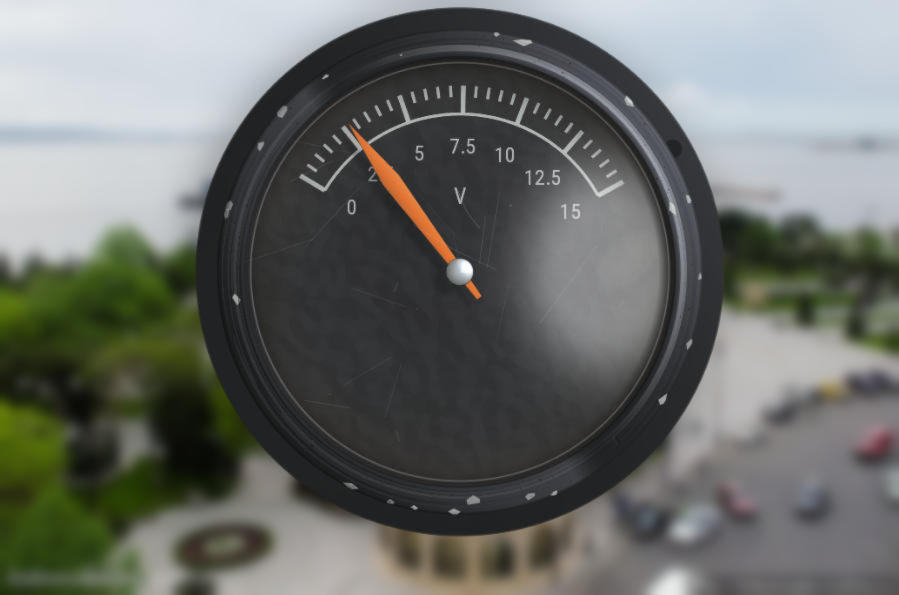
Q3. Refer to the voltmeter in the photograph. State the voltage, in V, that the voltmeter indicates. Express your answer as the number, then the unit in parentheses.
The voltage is 2.75 (V)
